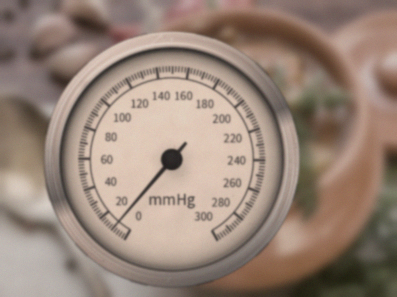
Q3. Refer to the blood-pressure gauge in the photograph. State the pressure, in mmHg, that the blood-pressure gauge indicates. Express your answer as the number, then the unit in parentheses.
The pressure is 10 (mmHg)
